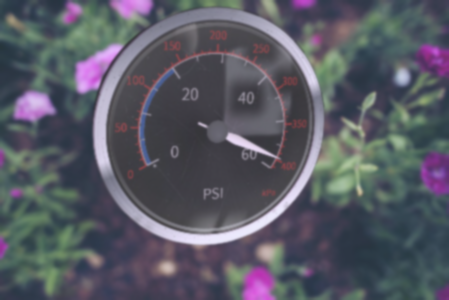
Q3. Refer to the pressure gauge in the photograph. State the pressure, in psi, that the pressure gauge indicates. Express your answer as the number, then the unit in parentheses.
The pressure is 57.5 (psi)
